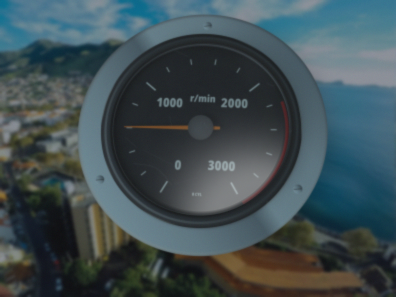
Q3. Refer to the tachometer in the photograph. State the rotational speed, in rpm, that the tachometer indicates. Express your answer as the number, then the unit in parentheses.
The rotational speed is 600 (rpm)
